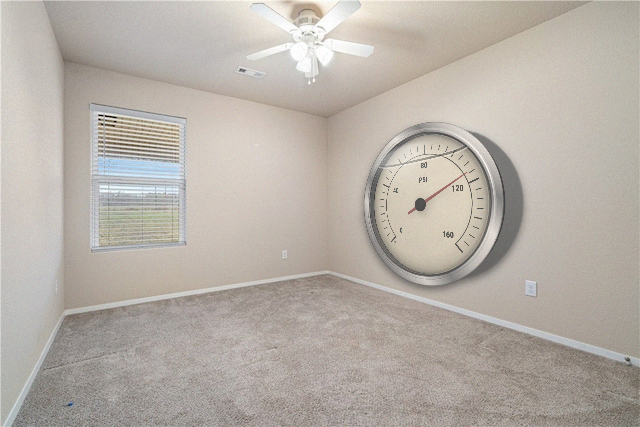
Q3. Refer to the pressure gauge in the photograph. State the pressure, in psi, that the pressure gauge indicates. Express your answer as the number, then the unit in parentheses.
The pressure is 115 (psi)
